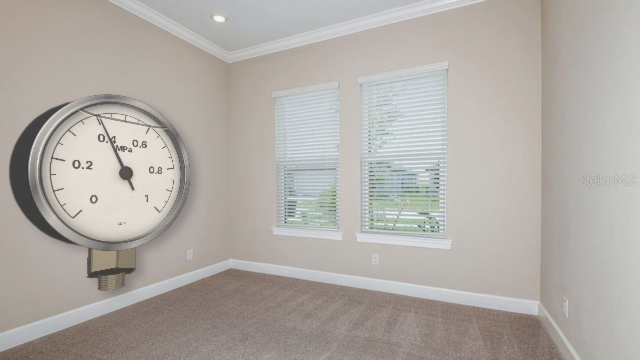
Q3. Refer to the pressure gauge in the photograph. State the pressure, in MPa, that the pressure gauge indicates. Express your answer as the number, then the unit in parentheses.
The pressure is 0.4 (MPa)
